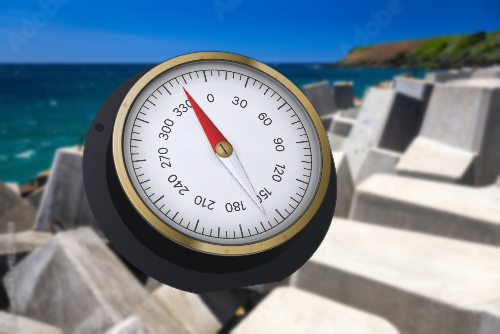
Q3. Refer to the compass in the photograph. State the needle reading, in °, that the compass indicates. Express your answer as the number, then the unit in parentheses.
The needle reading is 340 (°)
